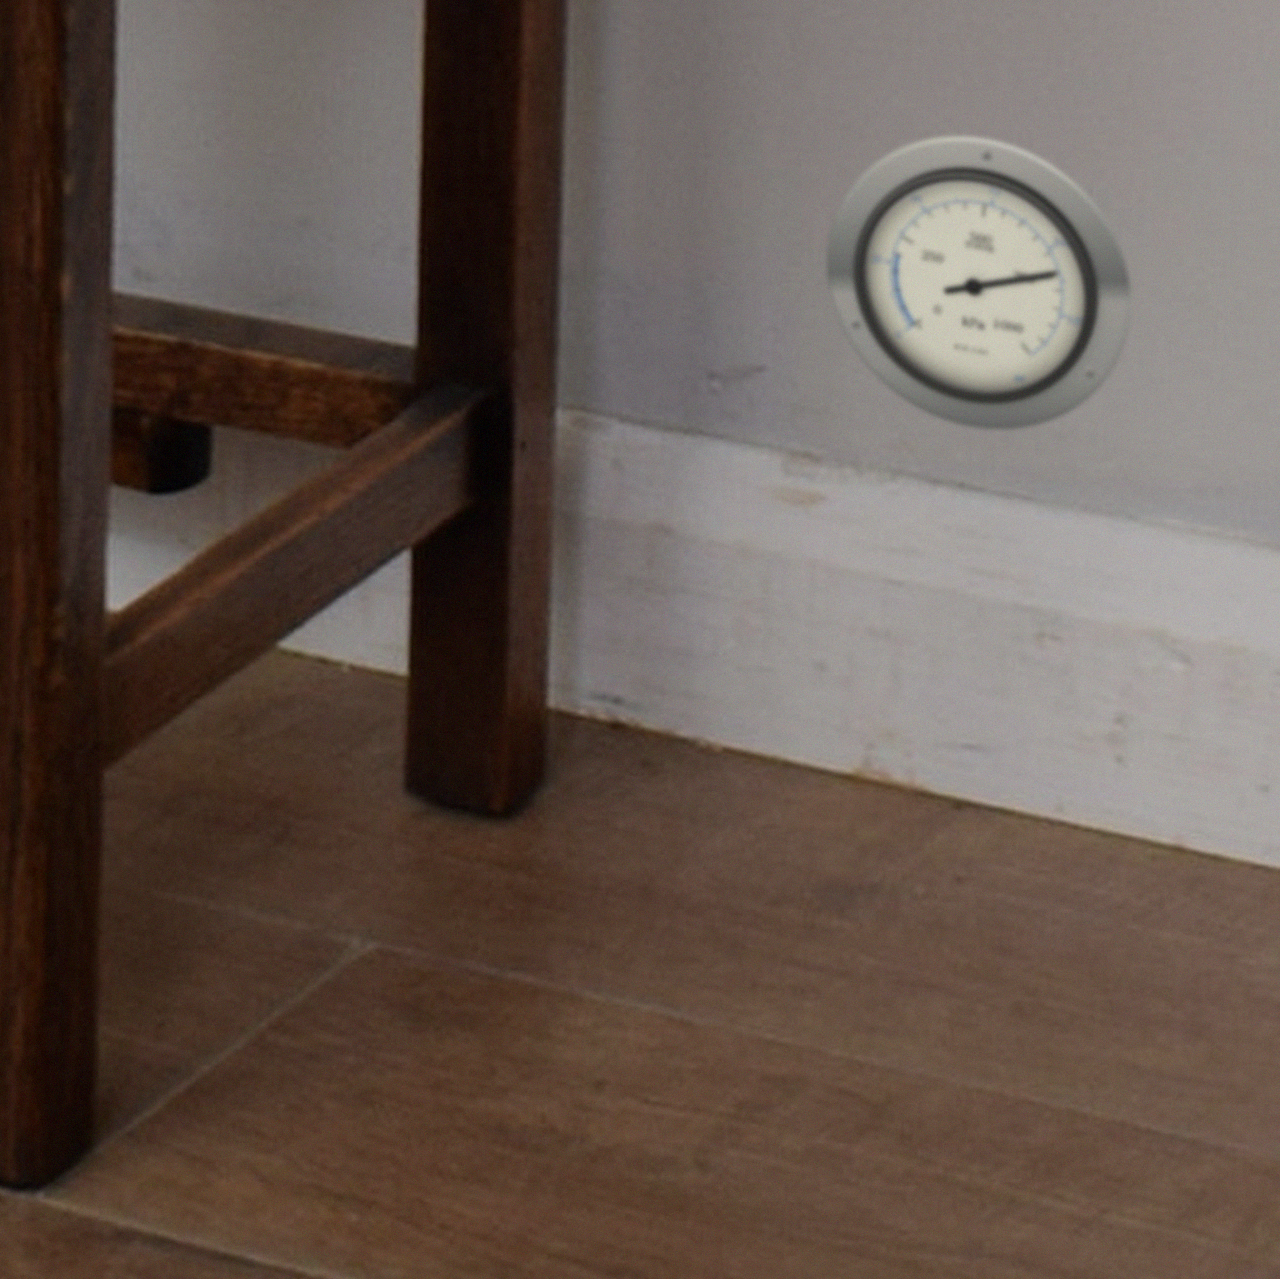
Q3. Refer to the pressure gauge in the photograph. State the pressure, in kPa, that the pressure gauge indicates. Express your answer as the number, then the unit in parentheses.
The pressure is 750 (kPa)
